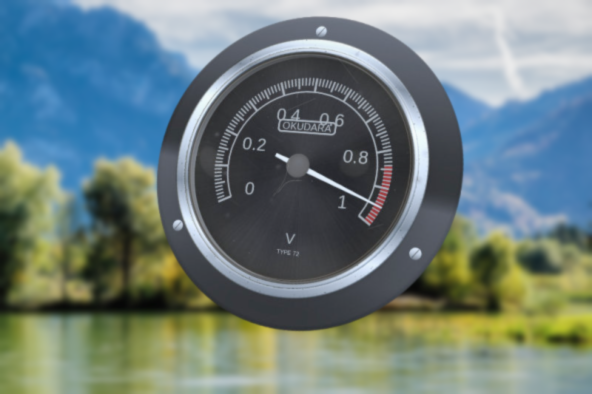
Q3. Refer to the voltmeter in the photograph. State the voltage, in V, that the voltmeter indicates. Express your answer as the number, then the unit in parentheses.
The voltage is 0.95 (V)
